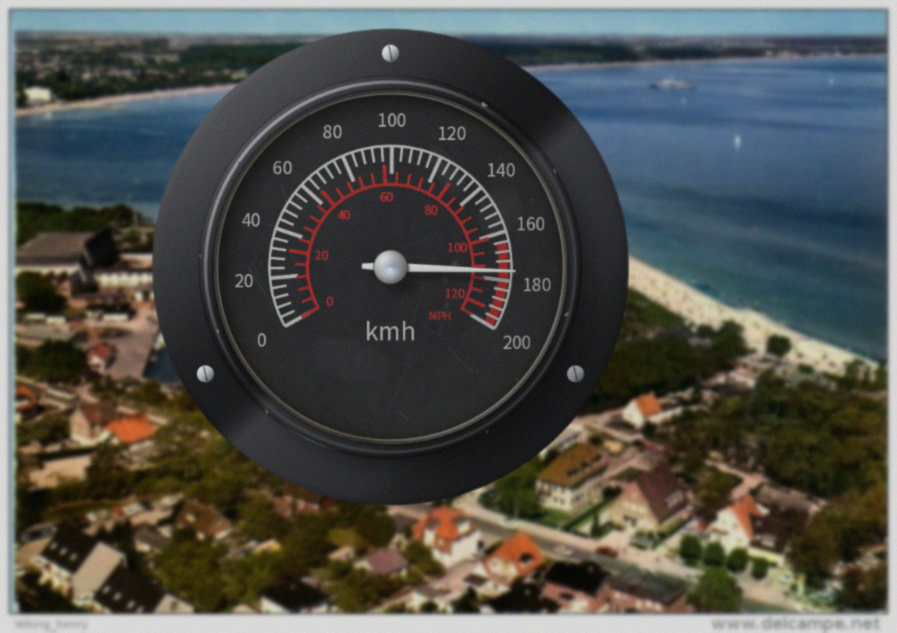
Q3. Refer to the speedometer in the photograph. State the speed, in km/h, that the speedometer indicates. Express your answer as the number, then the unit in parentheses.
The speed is 176 (km/h)
